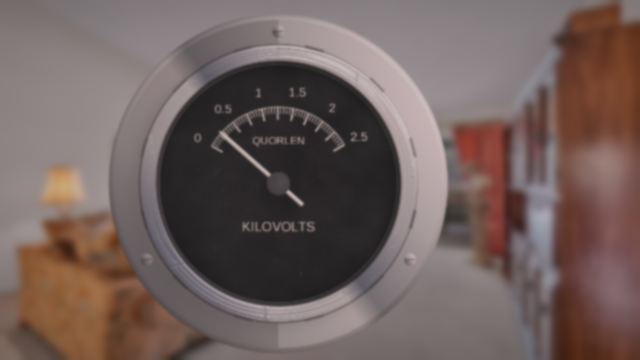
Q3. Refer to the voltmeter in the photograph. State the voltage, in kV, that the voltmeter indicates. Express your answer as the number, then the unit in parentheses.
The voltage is 0.25 (kV)
